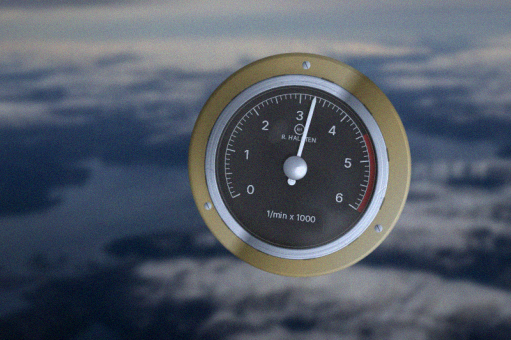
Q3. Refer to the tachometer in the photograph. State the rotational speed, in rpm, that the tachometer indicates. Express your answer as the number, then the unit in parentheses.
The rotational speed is 3300 (rpm)
